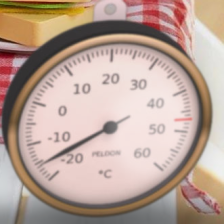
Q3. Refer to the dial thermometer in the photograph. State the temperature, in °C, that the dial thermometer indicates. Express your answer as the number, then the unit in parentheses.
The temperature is -15 (°C)
